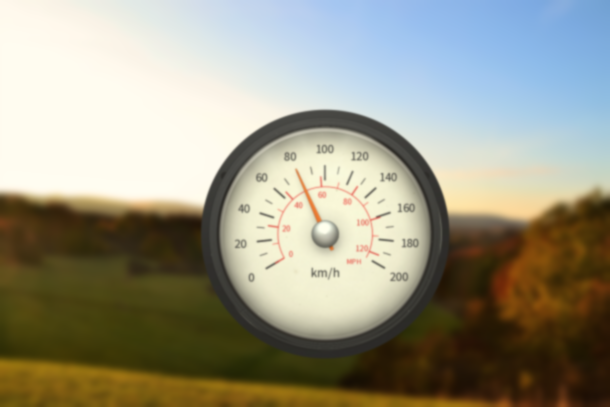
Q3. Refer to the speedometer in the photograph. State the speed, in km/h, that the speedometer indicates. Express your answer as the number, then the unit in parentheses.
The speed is 80 (km/h)
